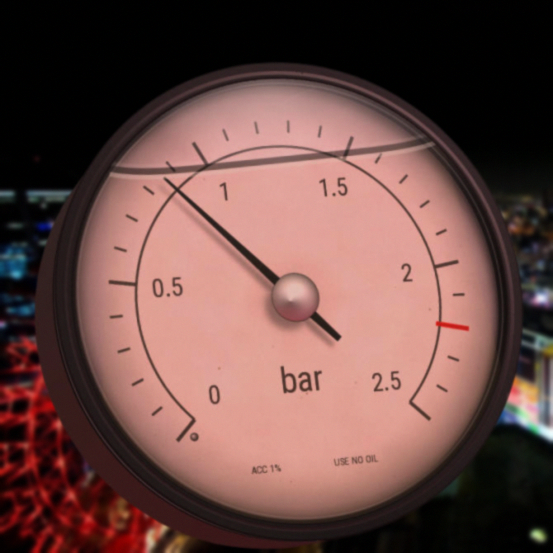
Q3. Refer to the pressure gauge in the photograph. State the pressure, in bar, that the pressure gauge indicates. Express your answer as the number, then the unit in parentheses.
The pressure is 0.85 (bar)
